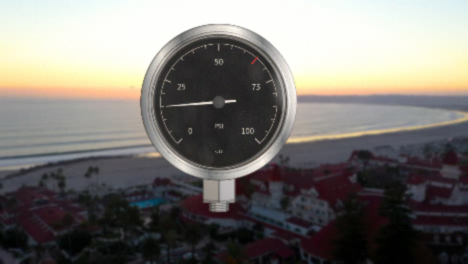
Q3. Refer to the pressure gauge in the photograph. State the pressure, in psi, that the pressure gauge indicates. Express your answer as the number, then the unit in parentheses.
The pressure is 15 (psi)
